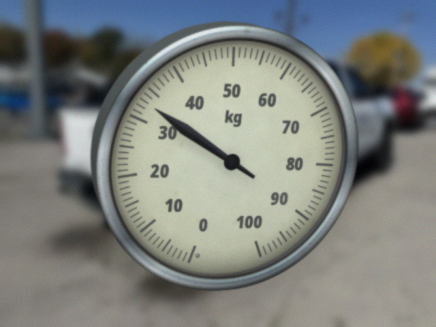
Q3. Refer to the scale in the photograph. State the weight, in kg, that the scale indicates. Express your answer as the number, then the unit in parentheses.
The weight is 33 (kg)
